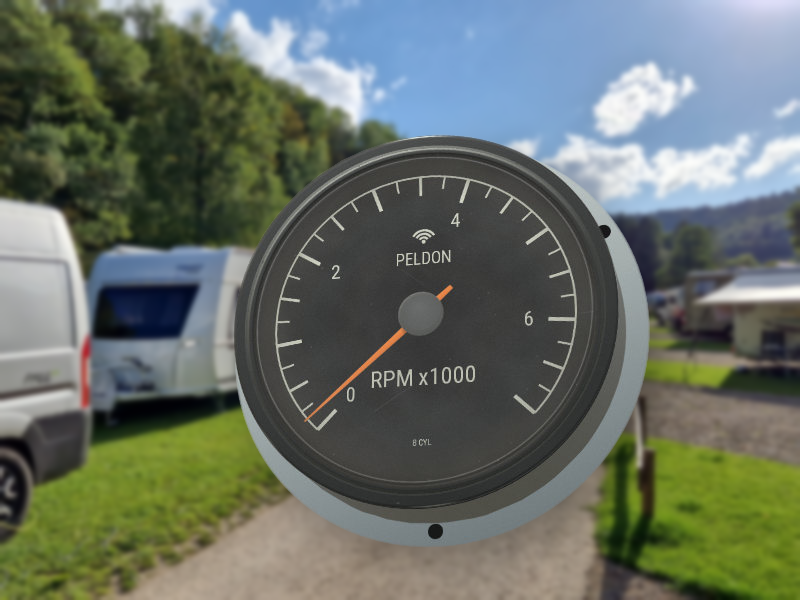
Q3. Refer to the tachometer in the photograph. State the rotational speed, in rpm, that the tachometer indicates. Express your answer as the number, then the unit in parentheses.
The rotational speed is 125 (rpm)
